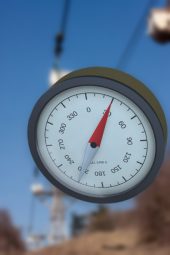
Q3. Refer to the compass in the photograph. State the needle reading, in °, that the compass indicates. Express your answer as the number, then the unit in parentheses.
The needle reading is 30 (°)
